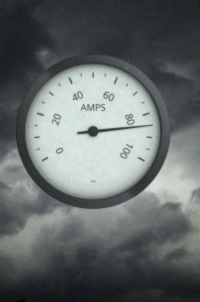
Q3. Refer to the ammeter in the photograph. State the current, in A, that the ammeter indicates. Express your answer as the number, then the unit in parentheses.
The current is 85 (A)
